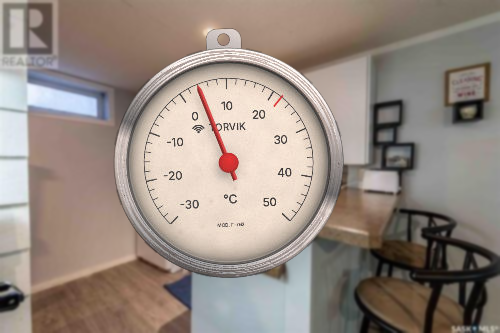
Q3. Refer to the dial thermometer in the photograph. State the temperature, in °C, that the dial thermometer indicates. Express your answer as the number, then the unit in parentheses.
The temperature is 4 (°C)
